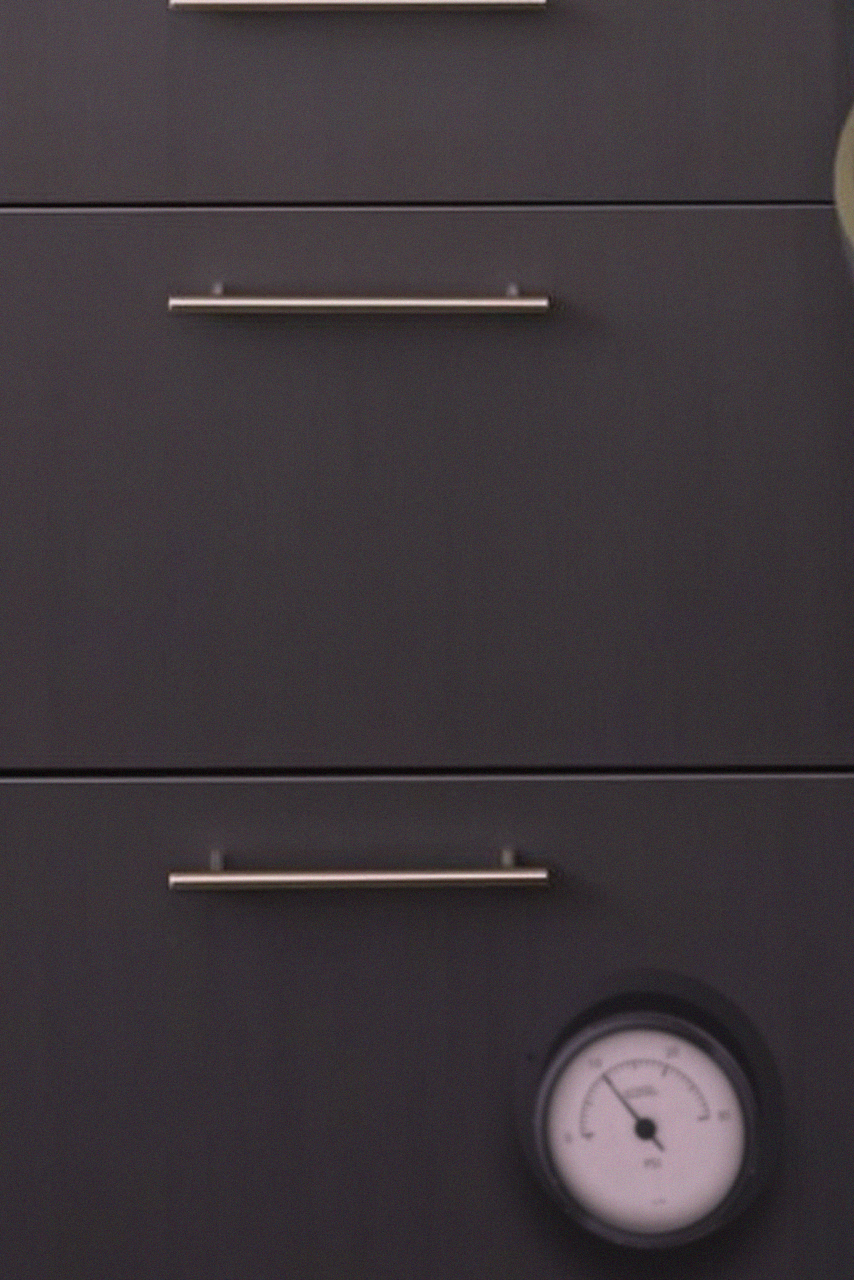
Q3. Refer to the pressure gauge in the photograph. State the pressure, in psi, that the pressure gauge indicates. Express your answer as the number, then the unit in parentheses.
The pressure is 10 (psi)
